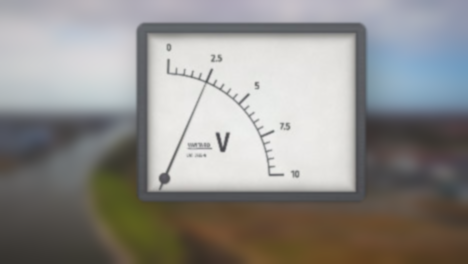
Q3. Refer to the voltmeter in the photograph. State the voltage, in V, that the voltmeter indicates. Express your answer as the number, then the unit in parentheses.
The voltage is 2.5 (V)
